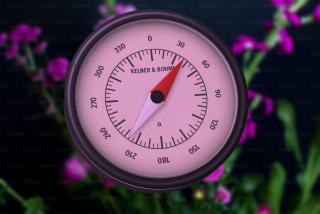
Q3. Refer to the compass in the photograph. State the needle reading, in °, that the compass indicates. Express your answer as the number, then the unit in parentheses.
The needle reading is 40 (°)
